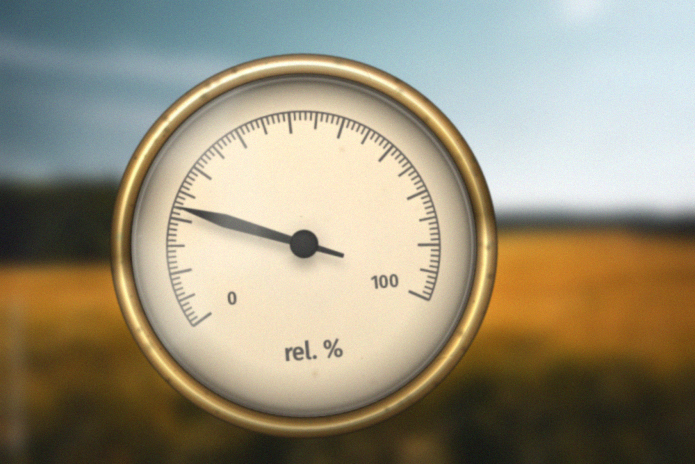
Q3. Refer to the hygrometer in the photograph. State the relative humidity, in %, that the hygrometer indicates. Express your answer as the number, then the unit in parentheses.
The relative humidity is 22 (%)
